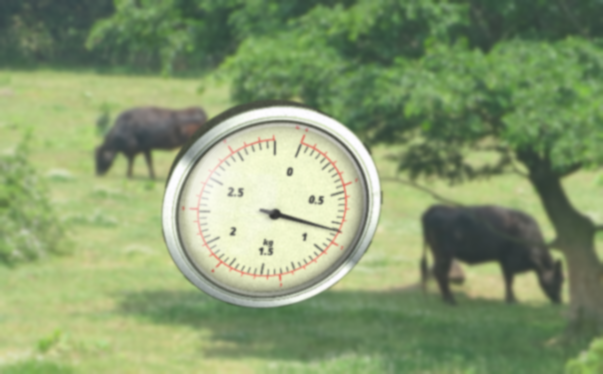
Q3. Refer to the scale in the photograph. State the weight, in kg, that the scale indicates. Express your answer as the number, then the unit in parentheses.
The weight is 0.8 (kg)
